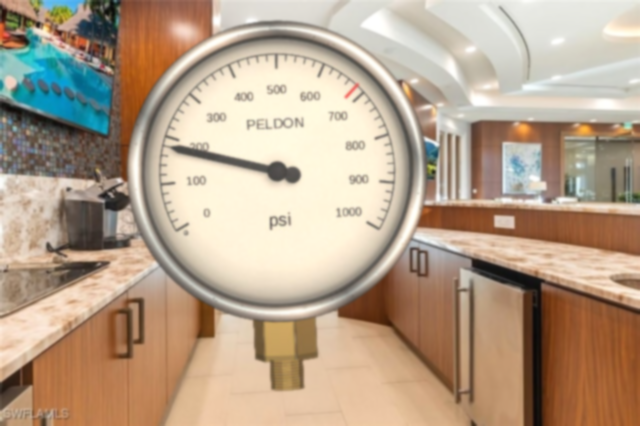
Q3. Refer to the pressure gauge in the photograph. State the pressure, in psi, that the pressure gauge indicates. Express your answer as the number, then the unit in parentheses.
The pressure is 180 (psi)
